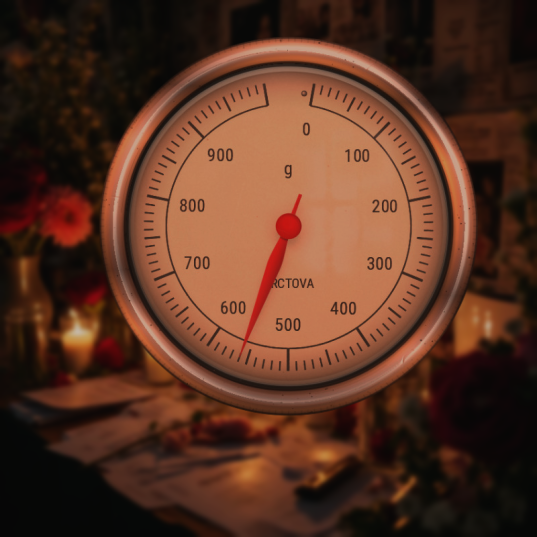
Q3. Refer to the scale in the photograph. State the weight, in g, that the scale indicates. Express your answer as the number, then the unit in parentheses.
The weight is 560 (g)
